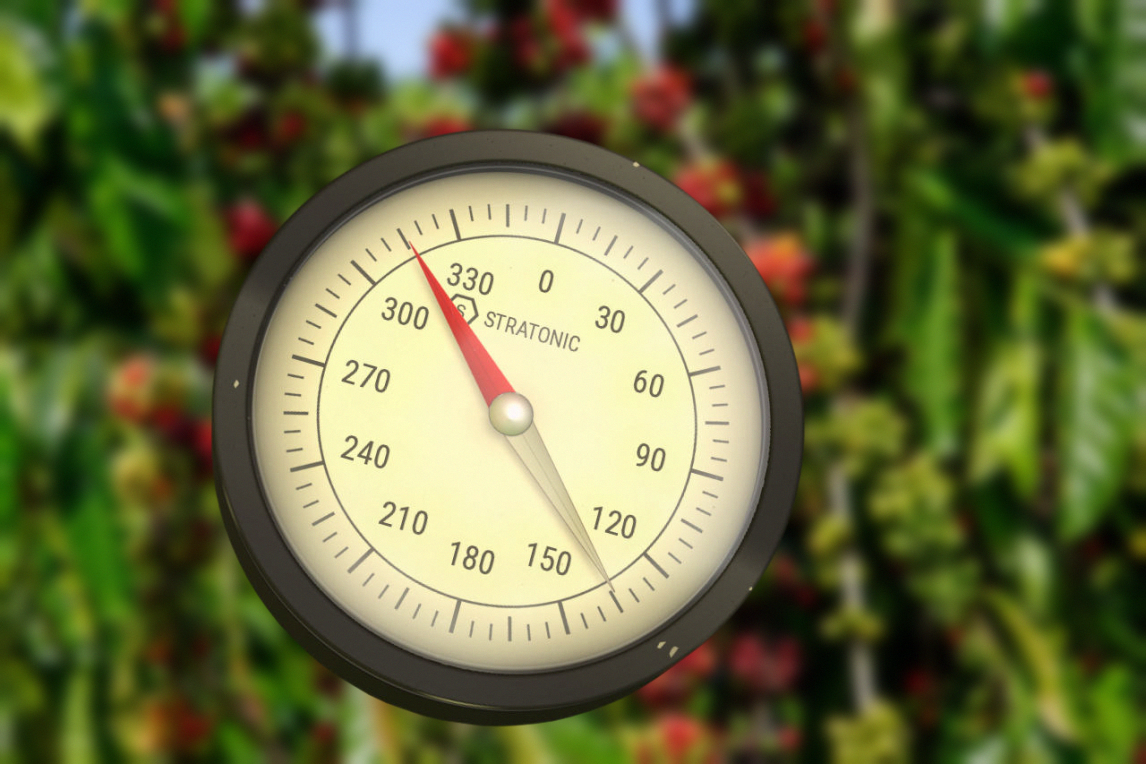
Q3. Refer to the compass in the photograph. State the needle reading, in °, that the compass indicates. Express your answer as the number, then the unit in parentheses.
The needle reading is 315 (°)
